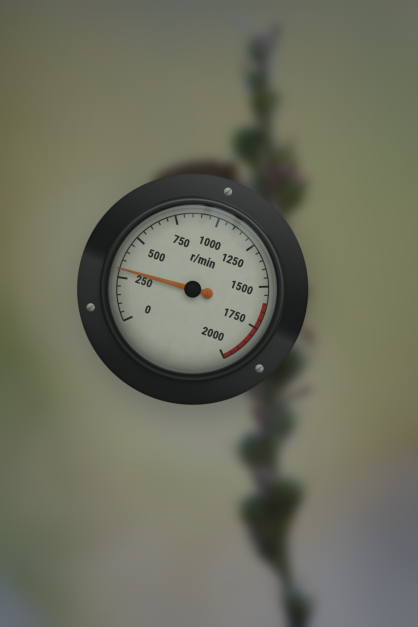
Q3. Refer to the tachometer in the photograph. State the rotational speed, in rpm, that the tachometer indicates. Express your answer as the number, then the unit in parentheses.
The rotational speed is 300 (rpm)
